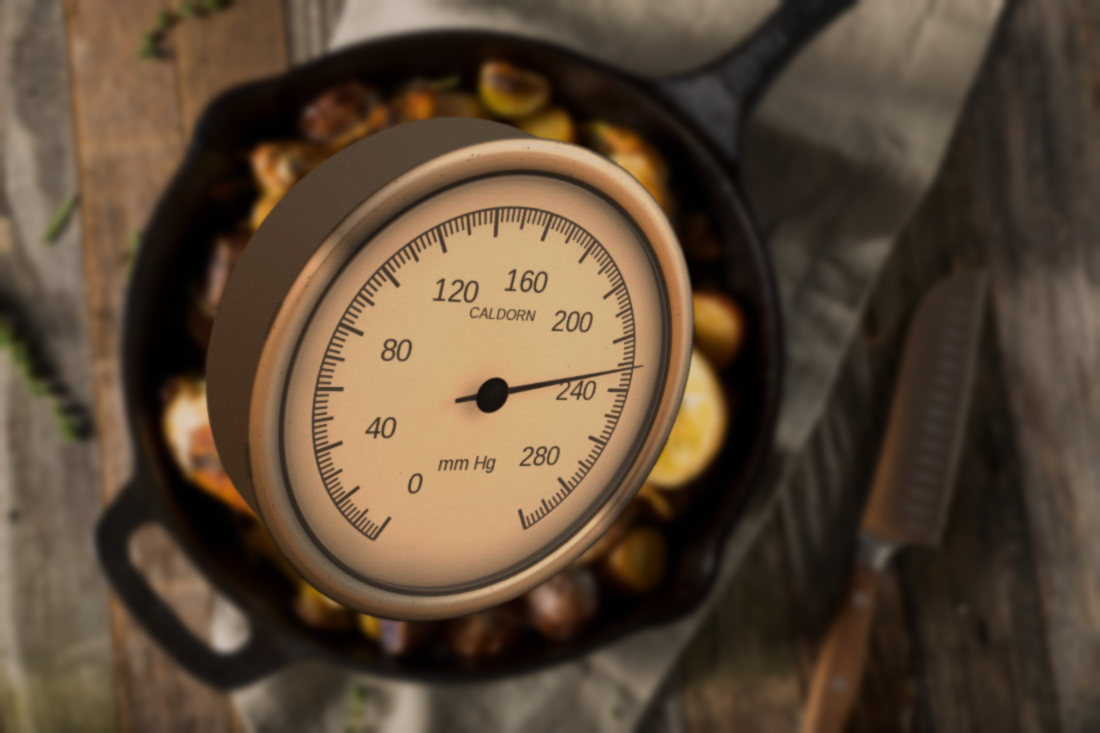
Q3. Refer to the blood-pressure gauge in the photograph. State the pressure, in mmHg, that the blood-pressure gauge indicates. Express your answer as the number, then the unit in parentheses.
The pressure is 230 (mmHg)
